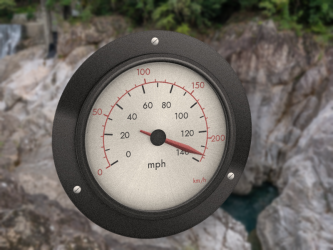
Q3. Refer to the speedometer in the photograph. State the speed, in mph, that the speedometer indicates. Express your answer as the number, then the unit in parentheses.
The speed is 135 (mph)
